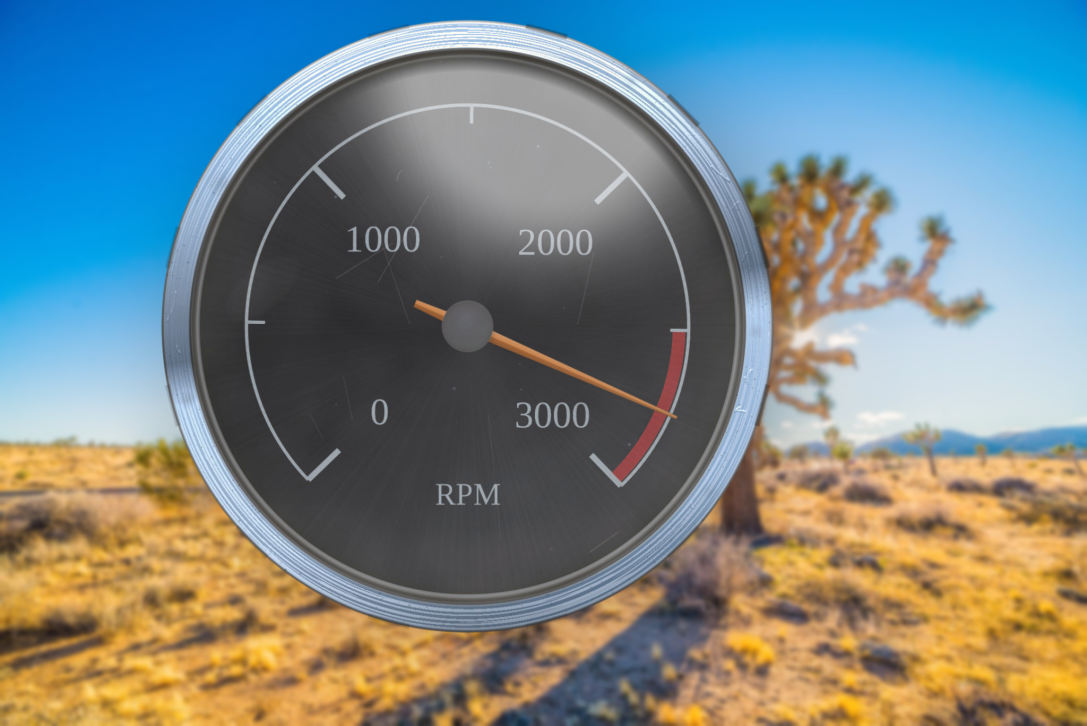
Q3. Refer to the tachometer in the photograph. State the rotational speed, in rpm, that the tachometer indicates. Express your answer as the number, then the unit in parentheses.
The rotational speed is 2750 (rpm)
